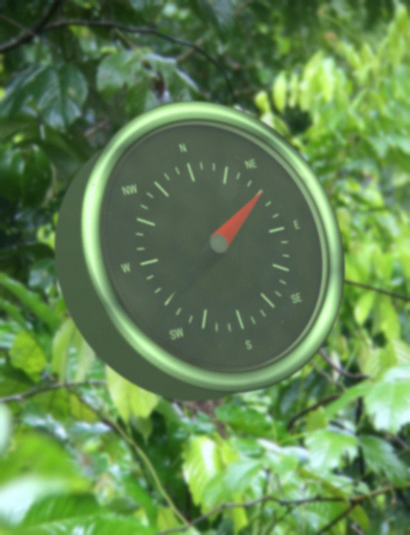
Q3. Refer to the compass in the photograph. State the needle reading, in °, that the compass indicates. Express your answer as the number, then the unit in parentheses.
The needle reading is 60 (°)
